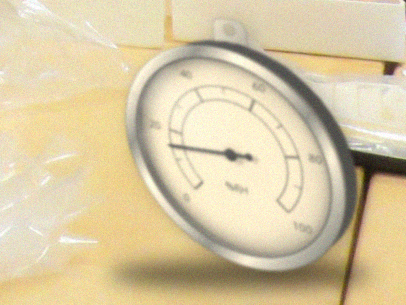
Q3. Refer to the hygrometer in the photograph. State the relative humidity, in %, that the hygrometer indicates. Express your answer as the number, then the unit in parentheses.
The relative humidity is 15 (%)
